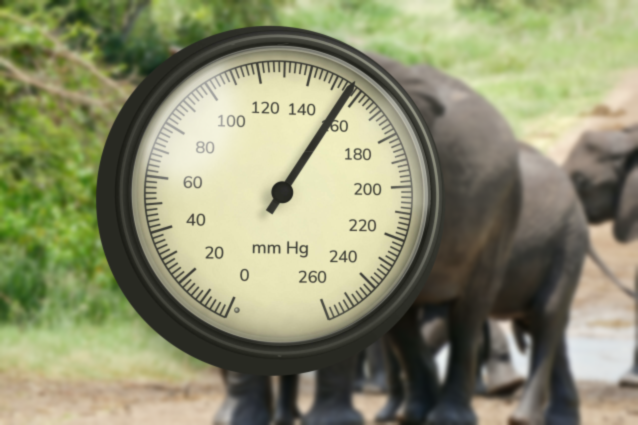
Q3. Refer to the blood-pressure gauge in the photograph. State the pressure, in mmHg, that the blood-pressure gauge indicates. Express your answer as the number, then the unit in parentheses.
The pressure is 156 (mmHg)
